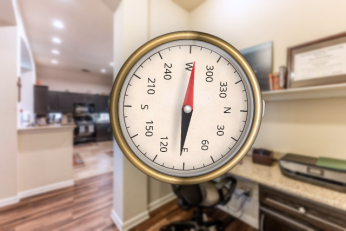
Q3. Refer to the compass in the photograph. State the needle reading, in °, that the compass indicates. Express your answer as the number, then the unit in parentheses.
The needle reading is 275 (°)
